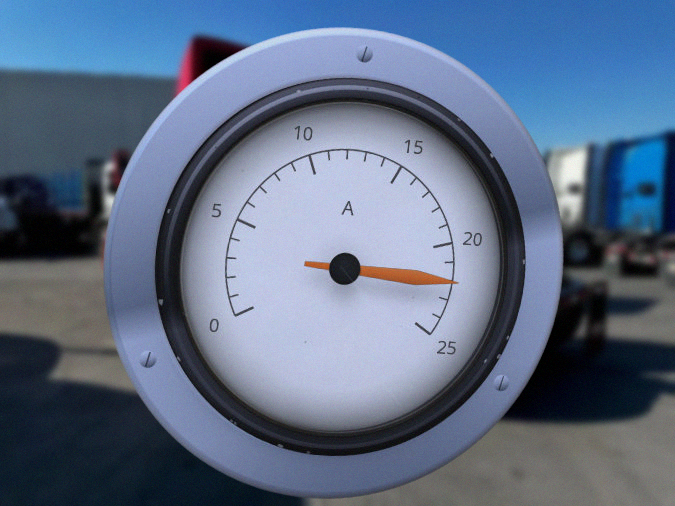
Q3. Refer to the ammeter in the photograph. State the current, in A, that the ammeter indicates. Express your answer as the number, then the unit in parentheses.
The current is 22 (A)
